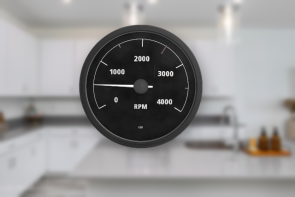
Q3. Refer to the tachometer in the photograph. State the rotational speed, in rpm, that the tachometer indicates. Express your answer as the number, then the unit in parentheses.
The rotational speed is 500 (rpm)
